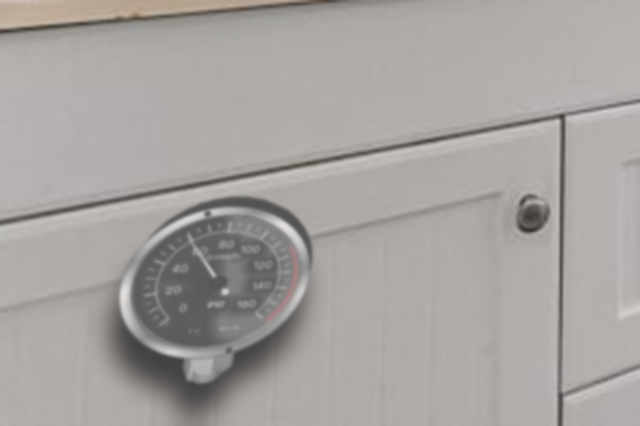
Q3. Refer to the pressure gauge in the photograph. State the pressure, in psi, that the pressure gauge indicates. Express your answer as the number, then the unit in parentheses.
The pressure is 60 (psi)
